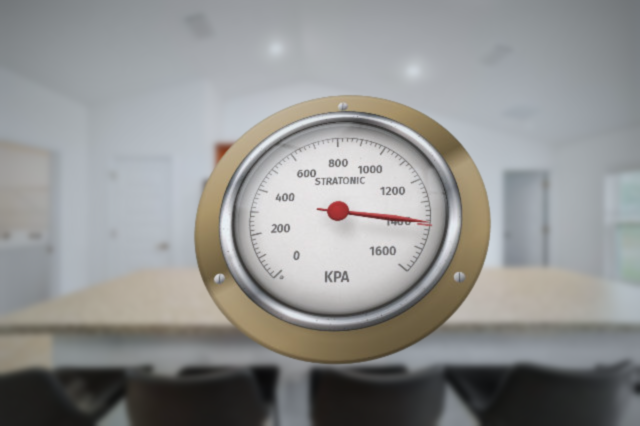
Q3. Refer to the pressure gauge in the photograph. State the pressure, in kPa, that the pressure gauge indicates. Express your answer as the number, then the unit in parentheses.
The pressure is 1400 (kPa)
